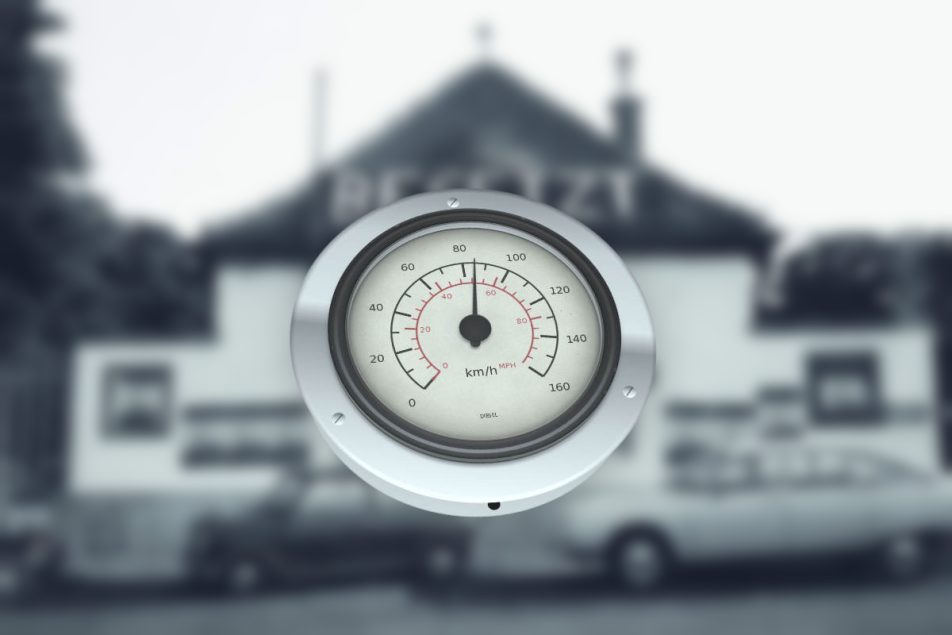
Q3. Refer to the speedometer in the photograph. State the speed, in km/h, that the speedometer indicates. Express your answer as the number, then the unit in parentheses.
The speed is 85 (km/h)
